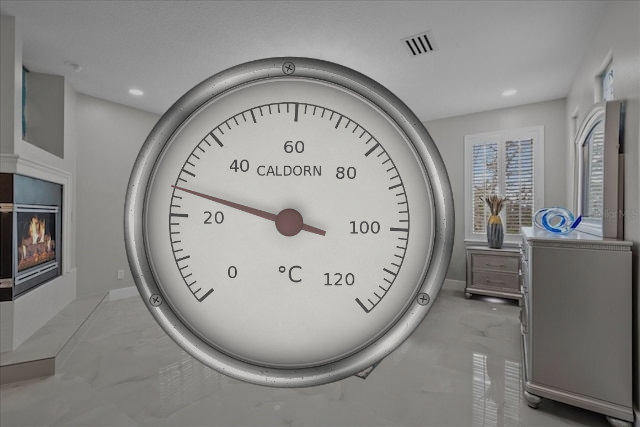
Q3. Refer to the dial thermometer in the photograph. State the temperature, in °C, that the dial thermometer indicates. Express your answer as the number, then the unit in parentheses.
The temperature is 26 (°C)
